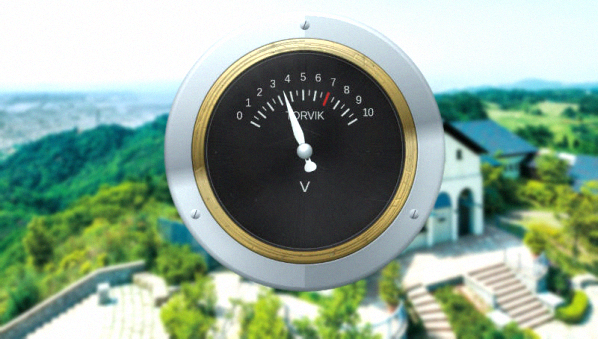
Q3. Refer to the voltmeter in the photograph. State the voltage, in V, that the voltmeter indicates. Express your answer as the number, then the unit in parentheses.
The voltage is 3.5 (V)
